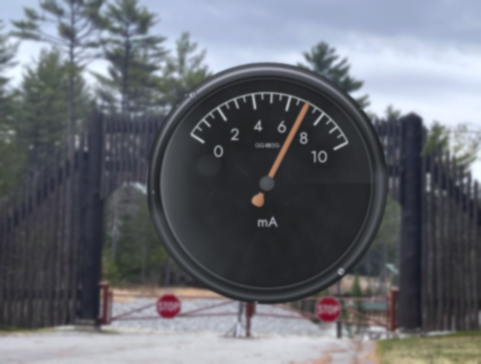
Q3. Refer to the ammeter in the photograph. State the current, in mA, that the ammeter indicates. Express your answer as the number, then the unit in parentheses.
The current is 7 (mA)
